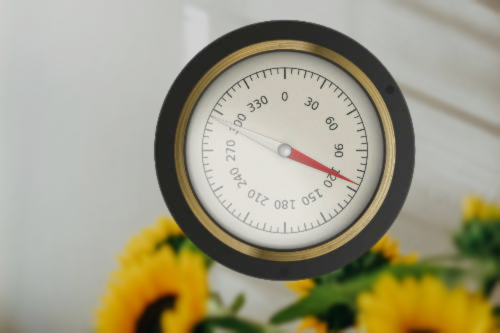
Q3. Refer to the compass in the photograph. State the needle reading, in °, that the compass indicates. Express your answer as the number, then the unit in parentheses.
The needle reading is 115 (°)
